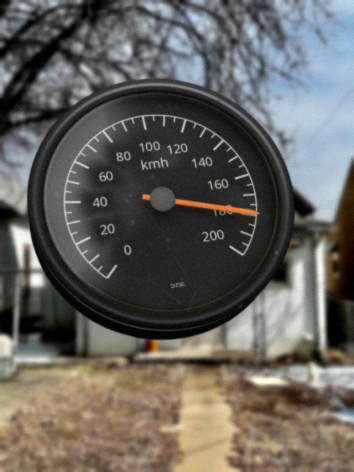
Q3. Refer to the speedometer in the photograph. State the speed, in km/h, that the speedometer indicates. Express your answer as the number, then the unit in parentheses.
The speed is 180 (km/h)
